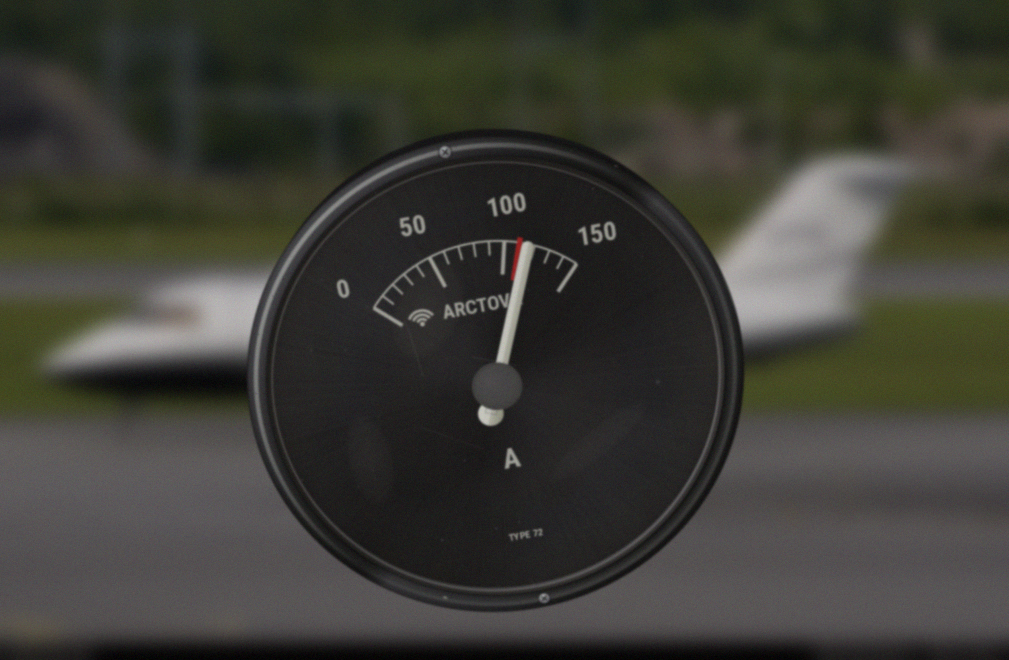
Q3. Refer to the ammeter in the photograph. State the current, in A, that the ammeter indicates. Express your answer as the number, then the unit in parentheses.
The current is 115 (A)
